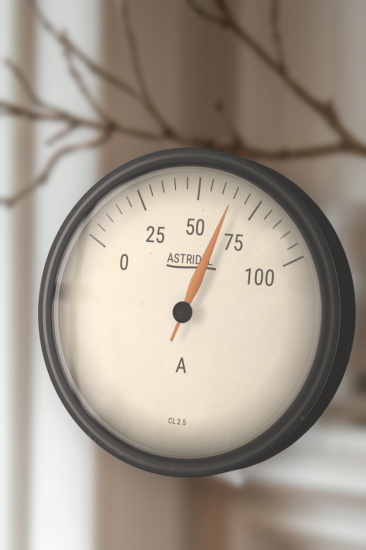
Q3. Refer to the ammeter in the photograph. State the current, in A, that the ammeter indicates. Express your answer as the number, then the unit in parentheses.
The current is 65 (A)
